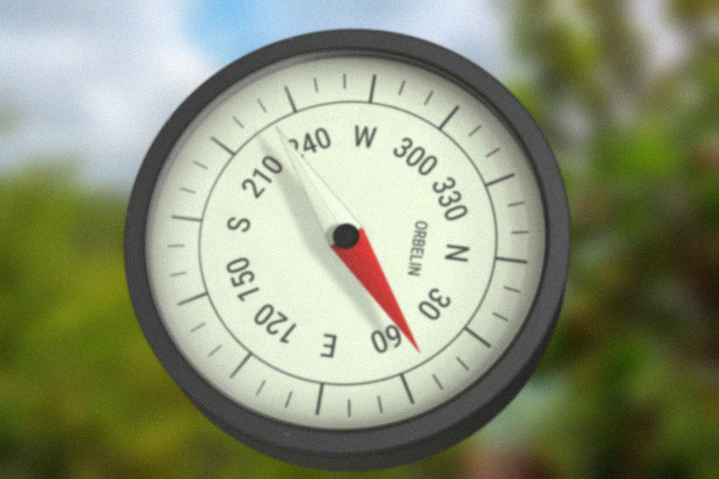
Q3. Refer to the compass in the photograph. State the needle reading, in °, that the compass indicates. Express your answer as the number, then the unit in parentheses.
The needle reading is 50 (°)
